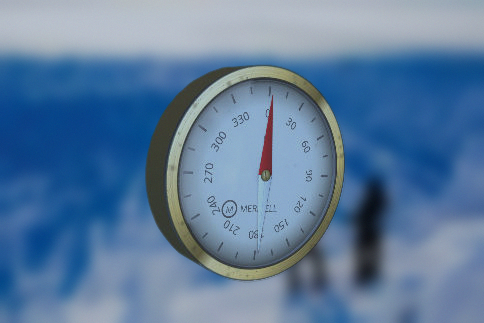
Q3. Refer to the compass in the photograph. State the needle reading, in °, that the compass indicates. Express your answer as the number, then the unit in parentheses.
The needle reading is 0 (°)
